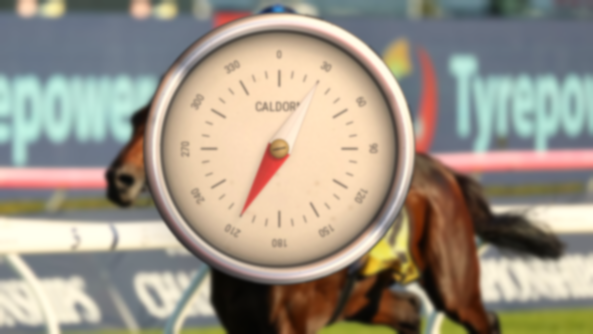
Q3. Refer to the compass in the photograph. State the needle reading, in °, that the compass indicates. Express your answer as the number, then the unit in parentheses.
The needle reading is 210 (°)
